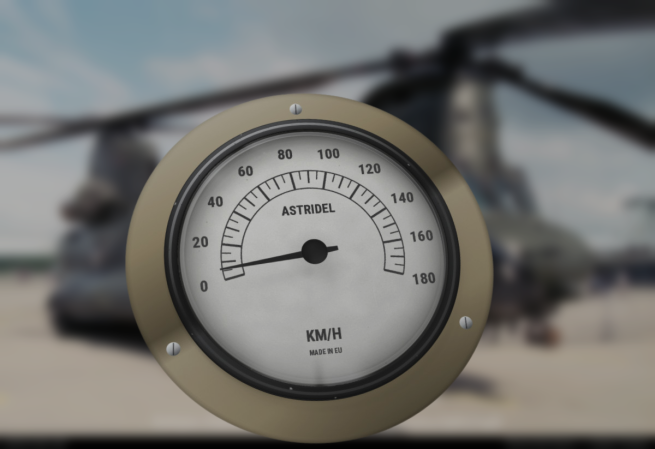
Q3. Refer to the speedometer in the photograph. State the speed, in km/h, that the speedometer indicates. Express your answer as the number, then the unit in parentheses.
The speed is 5 (km/h)
